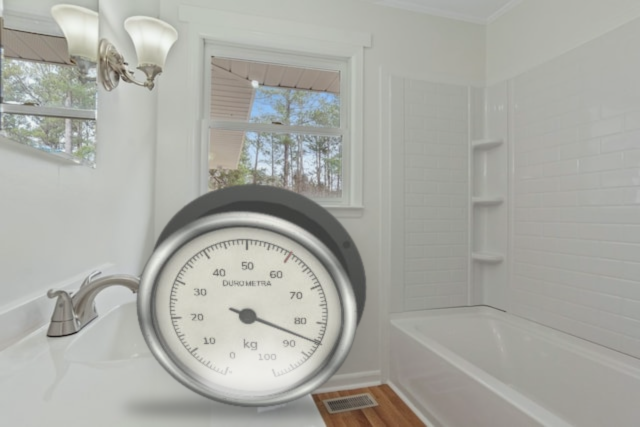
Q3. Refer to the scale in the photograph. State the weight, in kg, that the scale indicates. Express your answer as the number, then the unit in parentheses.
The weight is 85 (kg)
